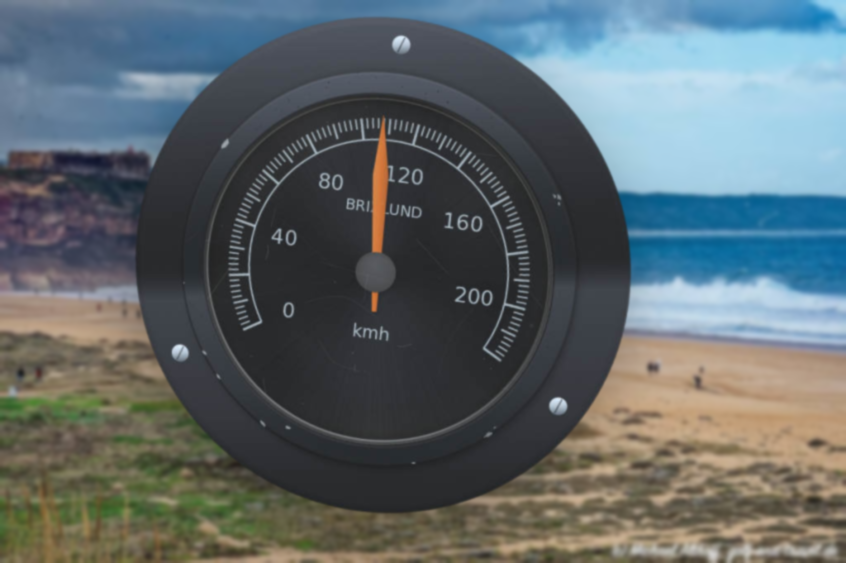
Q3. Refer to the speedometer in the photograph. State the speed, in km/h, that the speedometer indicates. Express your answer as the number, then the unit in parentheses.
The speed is 108 (km/h)
